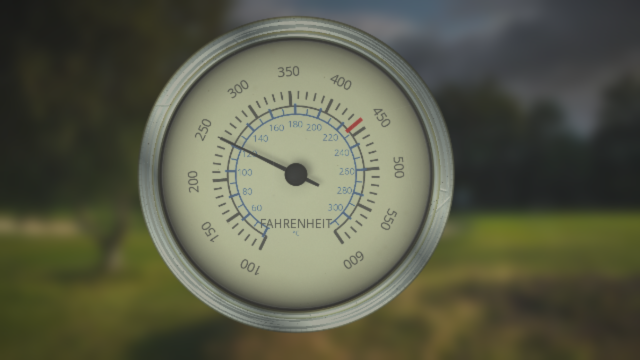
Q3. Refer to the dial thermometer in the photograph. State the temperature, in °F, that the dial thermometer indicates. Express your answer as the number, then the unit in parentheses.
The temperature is 250 (°F)
